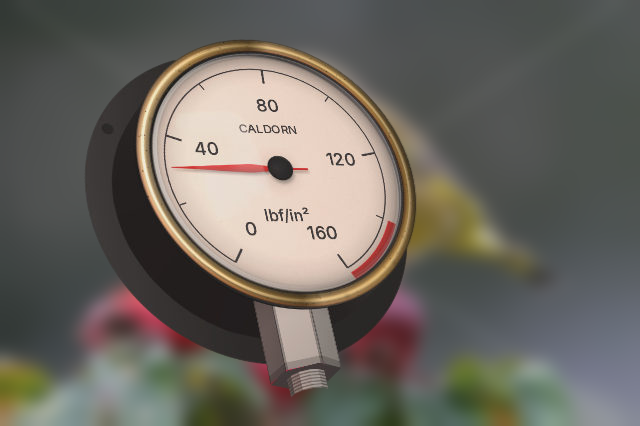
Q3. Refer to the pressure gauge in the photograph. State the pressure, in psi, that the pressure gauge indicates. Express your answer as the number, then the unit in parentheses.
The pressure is 30 (psi)
